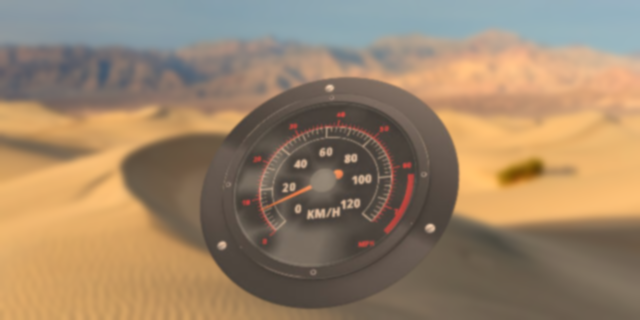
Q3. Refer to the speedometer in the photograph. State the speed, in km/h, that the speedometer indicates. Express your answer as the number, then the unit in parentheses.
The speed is 10 (km/h)
